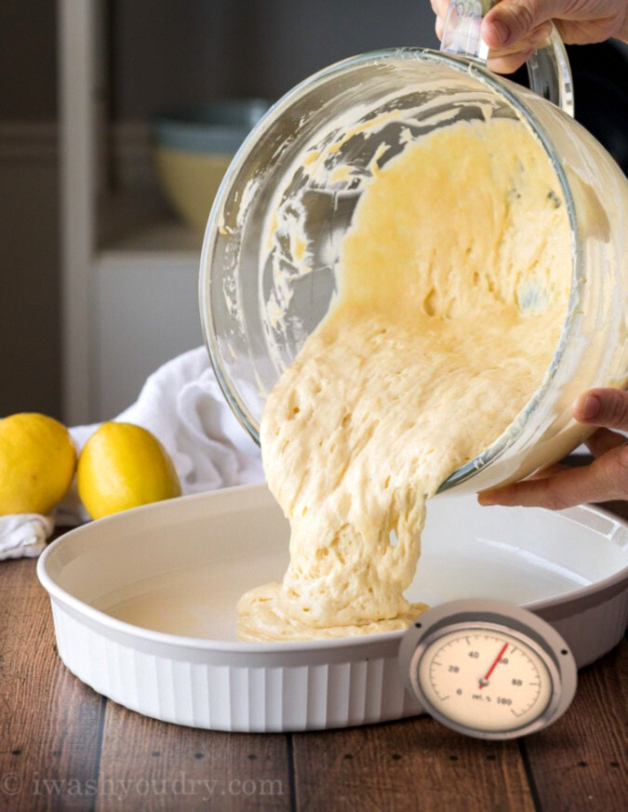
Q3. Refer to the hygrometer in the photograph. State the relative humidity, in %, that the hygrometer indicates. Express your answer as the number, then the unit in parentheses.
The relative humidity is 56 (%)
